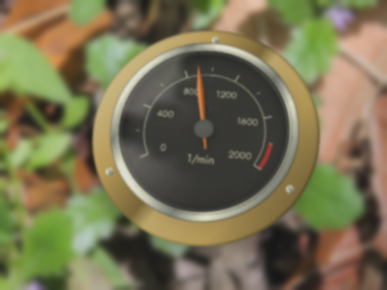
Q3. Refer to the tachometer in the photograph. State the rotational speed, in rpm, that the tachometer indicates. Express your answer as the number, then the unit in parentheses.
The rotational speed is 900 (rpm)
